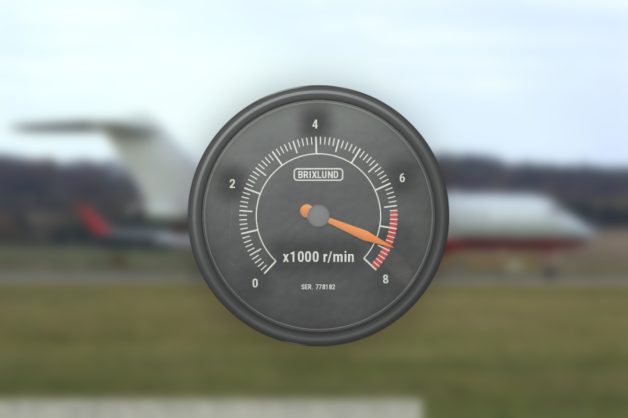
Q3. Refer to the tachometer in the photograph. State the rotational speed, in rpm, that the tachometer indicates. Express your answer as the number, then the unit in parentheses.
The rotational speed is 7400 (rpm)
